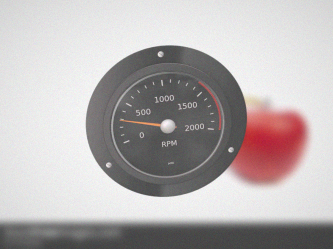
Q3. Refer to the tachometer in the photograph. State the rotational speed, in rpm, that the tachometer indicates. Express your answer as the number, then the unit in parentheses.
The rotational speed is 300 (rpm)
